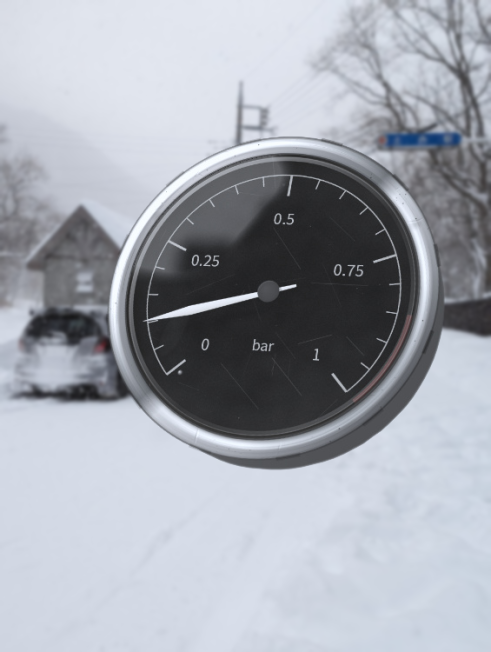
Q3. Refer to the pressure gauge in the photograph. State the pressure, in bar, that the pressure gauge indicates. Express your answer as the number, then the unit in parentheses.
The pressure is 0.1 (bar)
